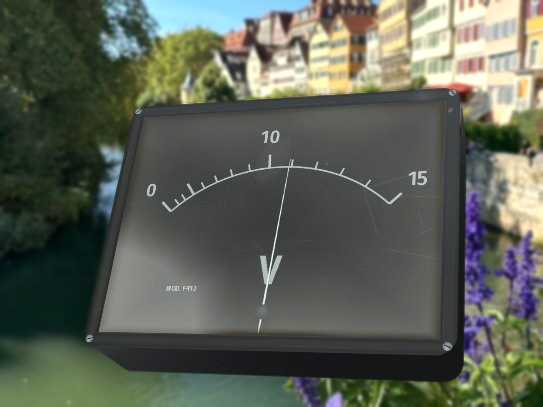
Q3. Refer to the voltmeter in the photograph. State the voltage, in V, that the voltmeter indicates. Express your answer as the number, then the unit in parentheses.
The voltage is 11 (V)
